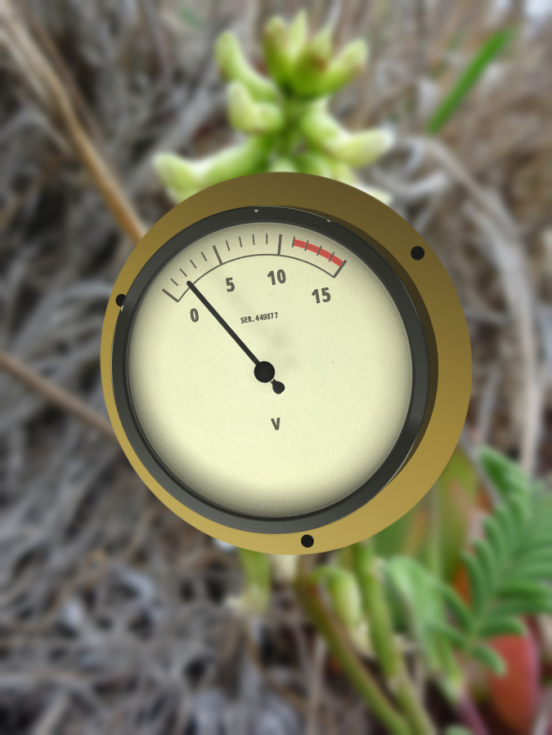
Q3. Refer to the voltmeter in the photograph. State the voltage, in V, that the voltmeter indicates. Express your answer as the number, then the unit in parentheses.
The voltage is 2 (V)
